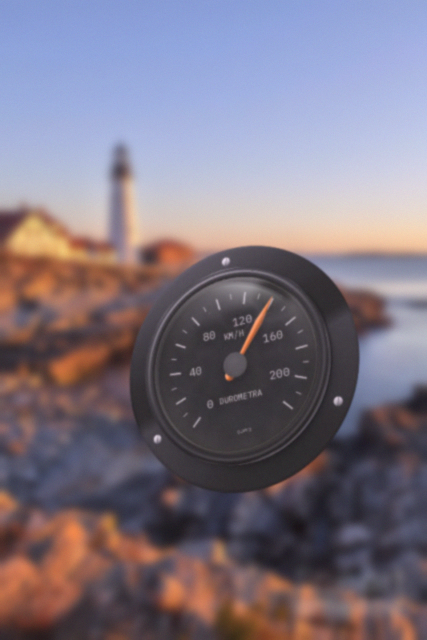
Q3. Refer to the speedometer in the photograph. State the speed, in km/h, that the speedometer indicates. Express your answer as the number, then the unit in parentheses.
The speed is 140 (km/h)
